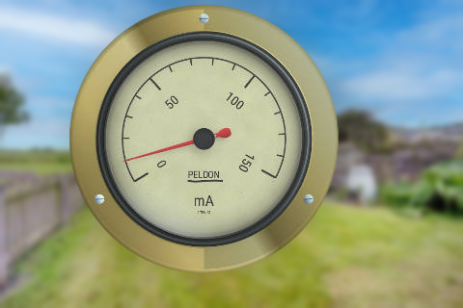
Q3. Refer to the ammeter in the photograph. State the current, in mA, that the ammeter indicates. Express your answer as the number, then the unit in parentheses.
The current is 10 (mA)
